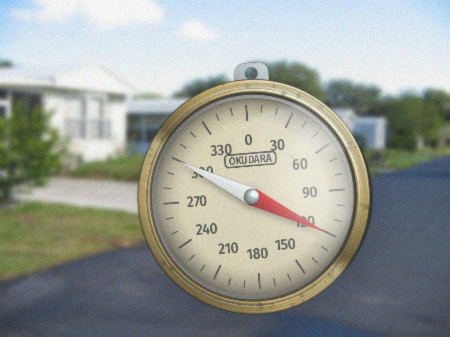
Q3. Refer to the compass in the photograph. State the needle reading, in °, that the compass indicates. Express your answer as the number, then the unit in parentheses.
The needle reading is 120 (°)
